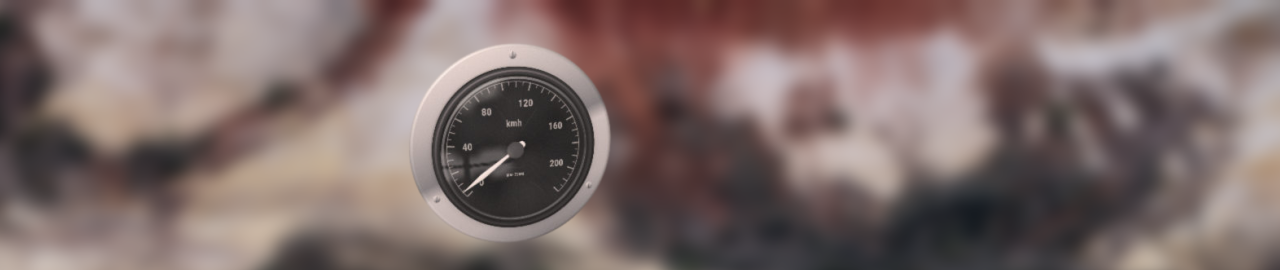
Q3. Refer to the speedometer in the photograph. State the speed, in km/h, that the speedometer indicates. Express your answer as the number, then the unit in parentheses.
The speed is 5 (km/h)
